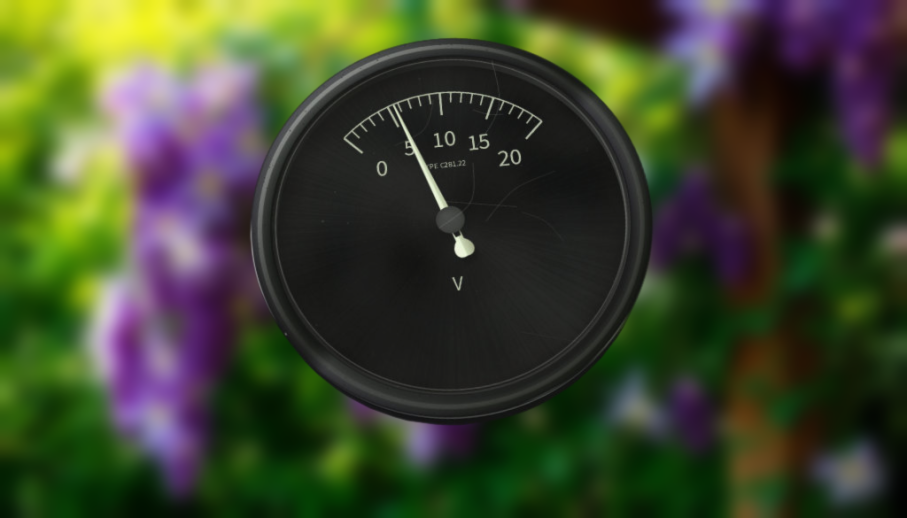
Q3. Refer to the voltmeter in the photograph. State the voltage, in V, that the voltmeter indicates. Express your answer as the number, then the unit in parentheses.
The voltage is 5.5 (V)
